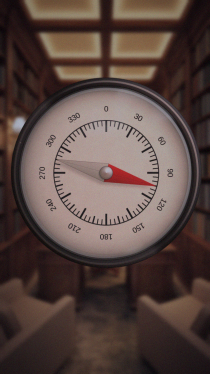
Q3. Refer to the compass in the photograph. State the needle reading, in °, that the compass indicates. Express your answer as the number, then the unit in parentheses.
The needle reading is 105 (°)
